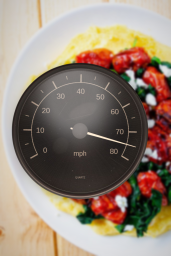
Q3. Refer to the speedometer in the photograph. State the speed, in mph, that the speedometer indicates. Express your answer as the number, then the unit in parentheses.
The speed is 75 (mph)
